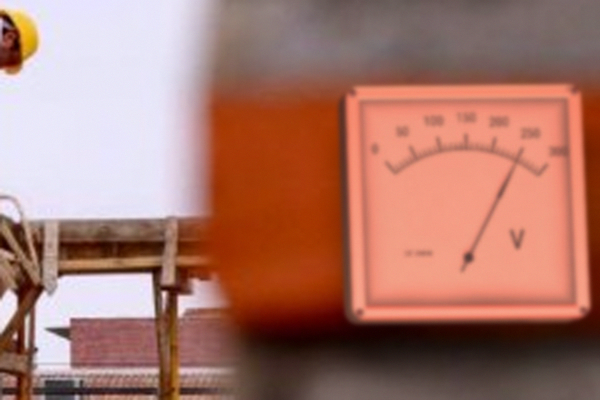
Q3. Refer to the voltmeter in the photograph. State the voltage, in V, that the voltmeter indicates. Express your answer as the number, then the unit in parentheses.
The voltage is 250 (V)
